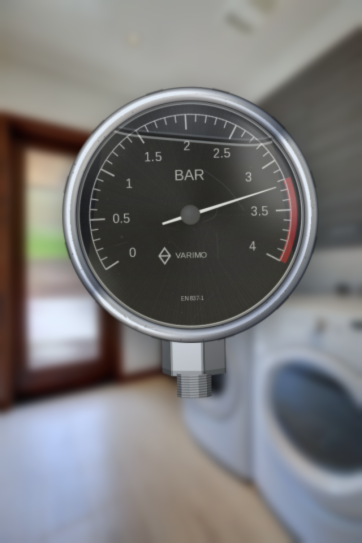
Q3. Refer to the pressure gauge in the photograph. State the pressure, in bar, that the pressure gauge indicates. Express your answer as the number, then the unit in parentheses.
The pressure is 3.25 (bar)
